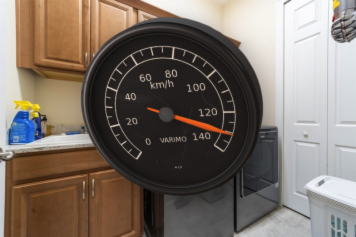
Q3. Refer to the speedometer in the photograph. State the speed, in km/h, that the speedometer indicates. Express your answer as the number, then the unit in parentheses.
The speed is 130 (km/h)
